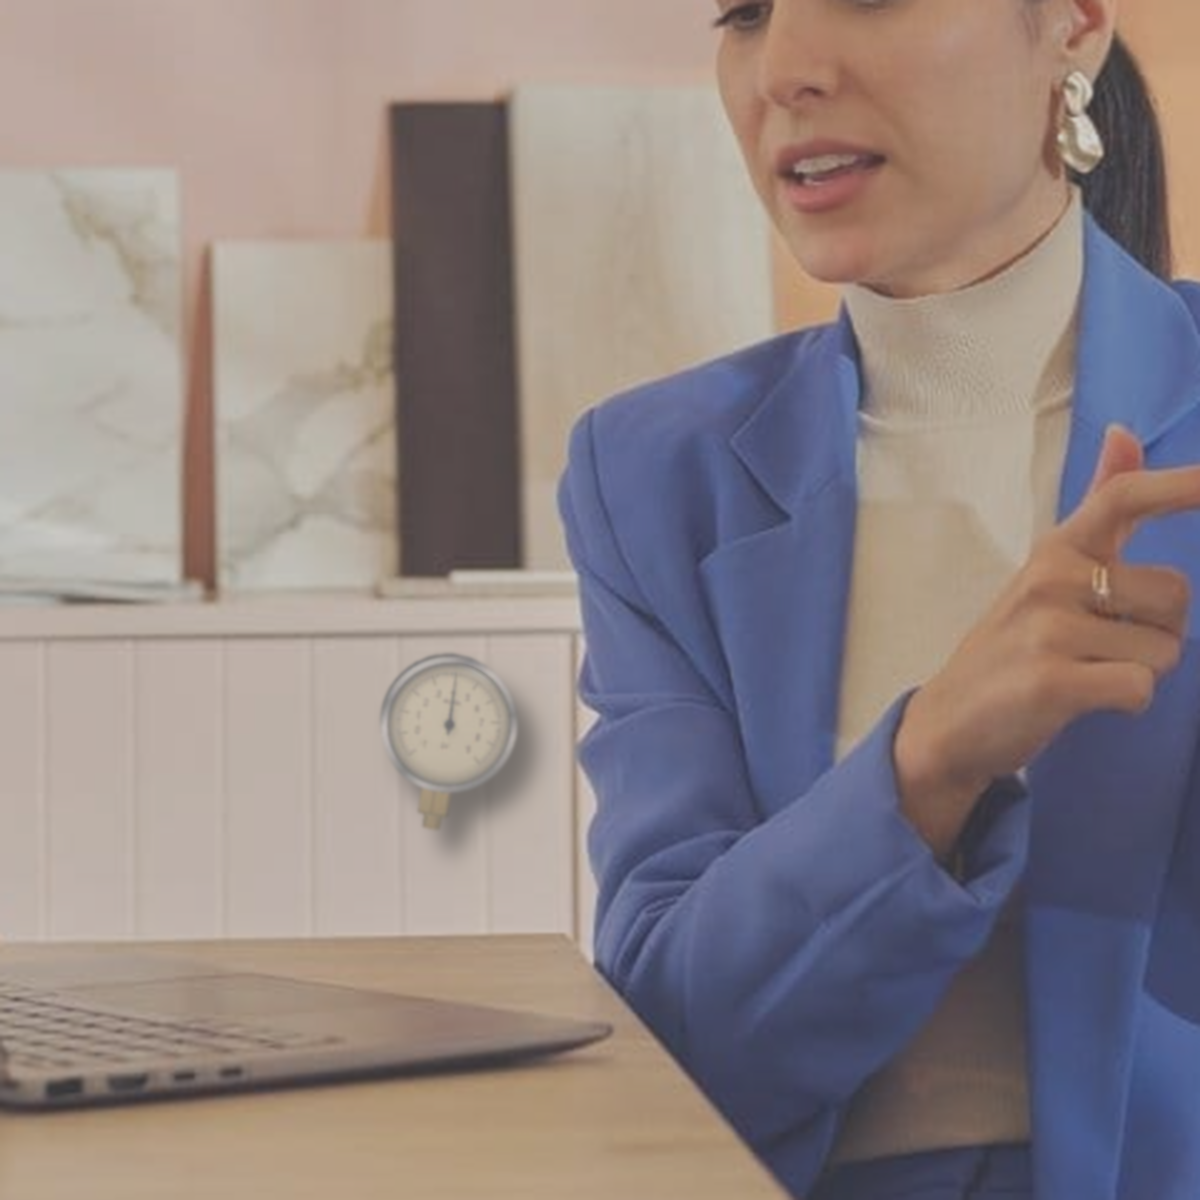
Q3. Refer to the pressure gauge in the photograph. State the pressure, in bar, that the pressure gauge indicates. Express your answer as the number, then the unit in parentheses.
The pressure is 4 (bar)
